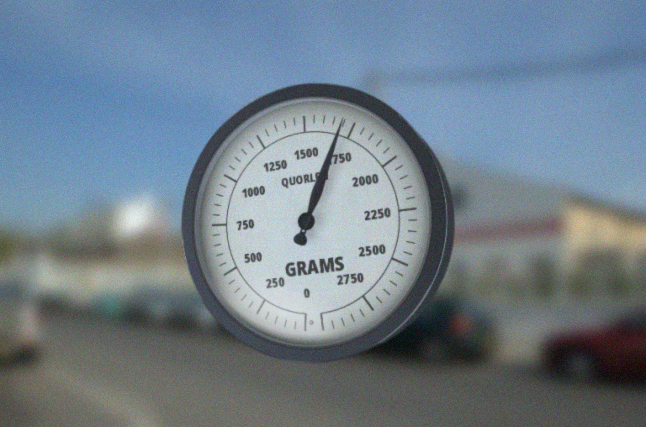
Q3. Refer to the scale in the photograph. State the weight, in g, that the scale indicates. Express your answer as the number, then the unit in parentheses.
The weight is 1700 (g)
